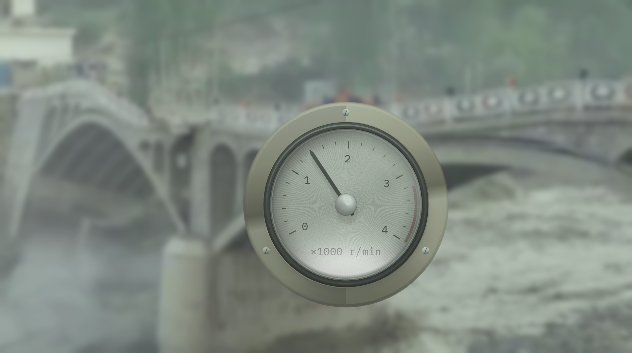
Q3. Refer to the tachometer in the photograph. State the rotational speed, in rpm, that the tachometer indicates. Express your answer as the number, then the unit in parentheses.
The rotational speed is 1400 (rpm)
